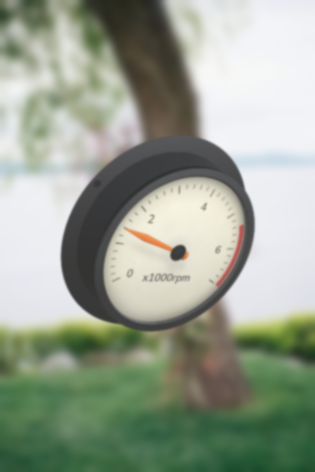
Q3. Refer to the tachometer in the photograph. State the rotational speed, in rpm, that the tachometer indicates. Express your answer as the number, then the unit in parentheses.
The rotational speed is 1400 (rpm)
